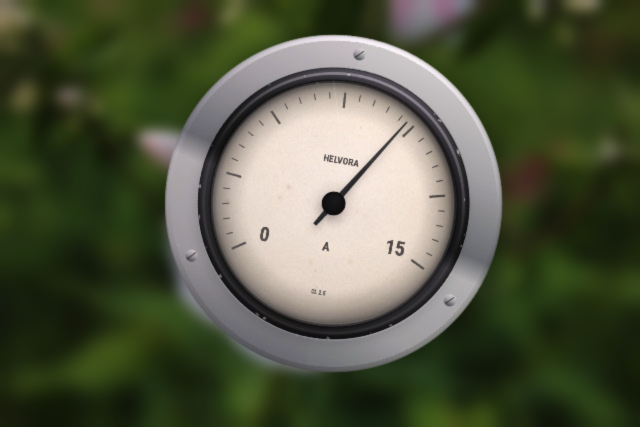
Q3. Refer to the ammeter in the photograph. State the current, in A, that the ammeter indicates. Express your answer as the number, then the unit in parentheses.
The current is 9.75 (A)
